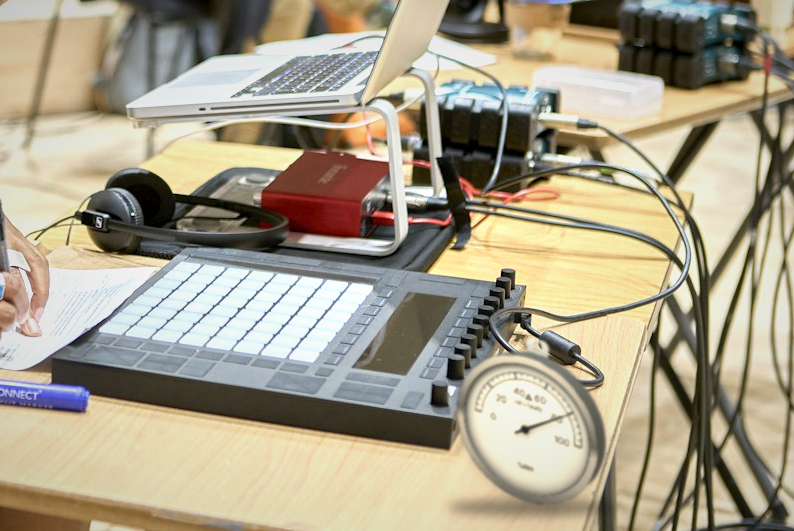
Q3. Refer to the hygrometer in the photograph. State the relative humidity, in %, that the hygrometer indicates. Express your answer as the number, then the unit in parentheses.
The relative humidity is 80 (%)
